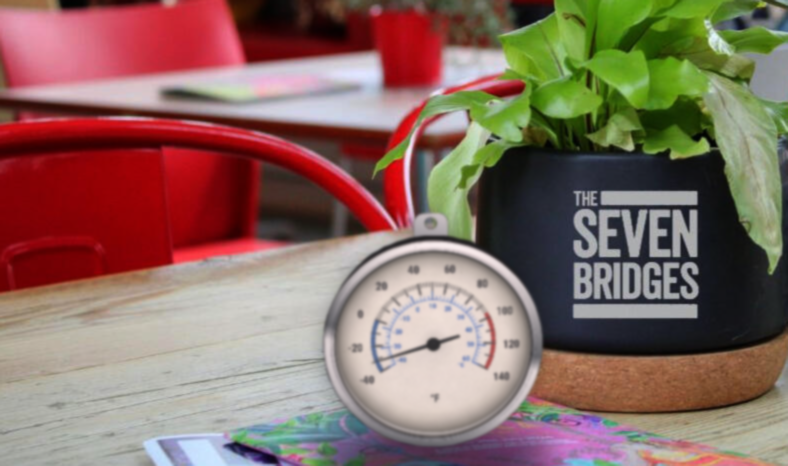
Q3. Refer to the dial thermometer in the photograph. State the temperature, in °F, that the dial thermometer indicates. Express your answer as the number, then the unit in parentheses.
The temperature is -30 (°F)
